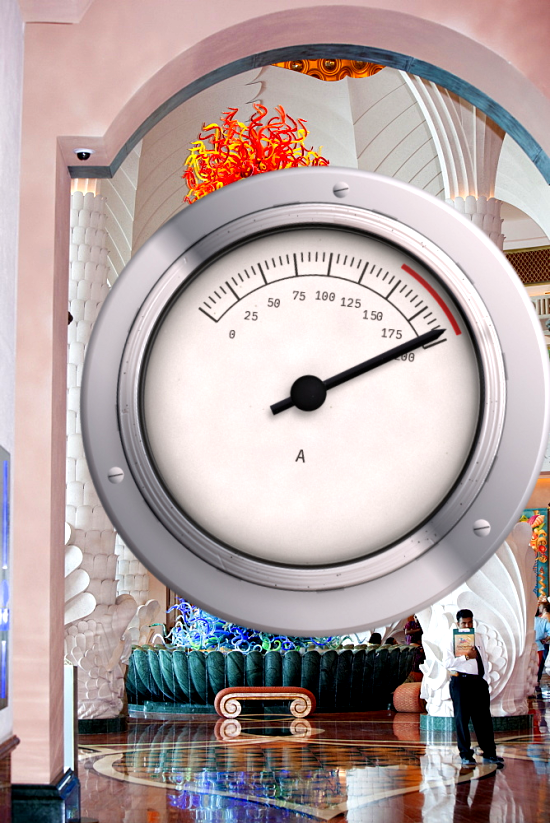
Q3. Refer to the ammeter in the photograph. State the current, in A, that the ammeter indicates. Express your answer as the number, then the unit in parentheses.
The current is 195 (A)
